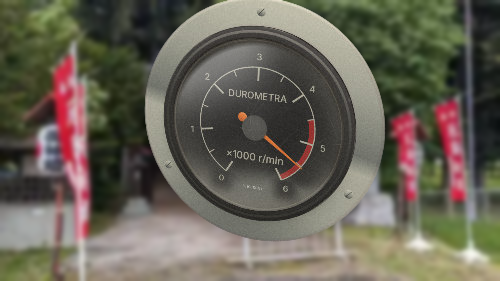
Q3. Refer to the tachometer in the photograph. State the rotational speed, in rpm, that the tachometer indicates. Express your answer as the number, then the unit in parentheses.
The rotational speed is 5500 (rpm)
